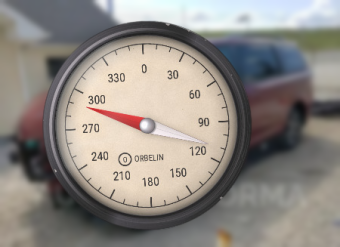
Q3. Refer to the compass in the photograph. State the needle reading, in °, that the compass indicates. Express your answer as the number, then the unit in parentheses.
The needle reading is 290 (°)
